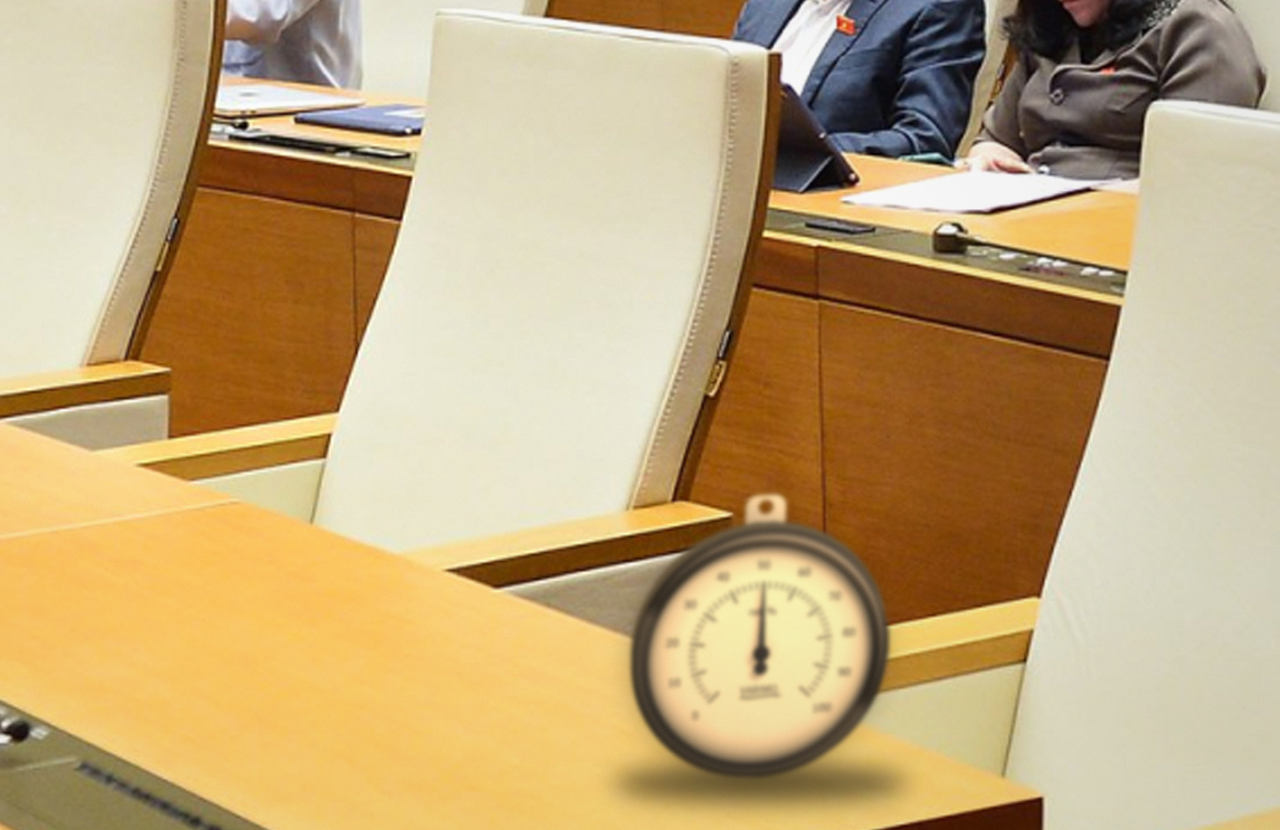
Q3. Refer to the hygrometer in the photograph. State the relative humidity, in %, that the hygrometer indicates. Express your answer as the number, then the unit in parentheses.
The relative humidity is 50 (%)
